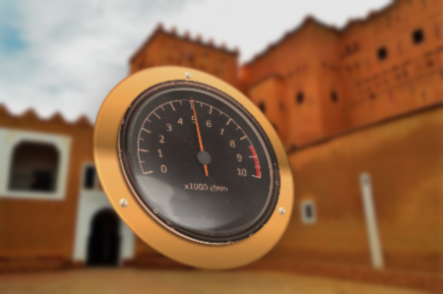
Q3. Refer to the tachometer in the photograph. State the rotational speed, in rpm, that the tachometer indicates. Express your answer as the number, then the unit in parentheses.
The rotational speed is 5000 (rpm)
